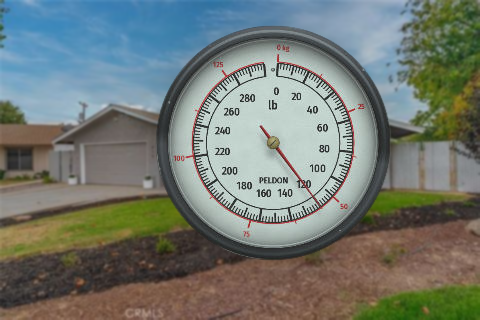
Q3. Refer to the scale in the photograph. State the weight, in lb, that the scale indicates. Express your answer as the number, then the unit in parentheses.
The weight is 120 (lb)
